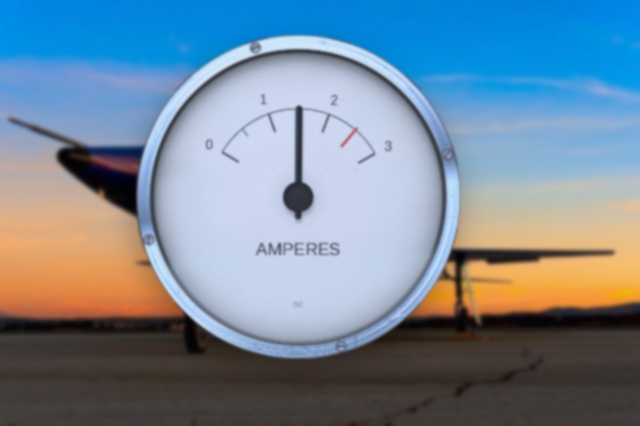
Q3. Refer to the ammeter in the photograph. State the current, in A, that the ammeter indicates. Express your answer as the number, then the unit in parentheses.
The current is 1.5 (A)
